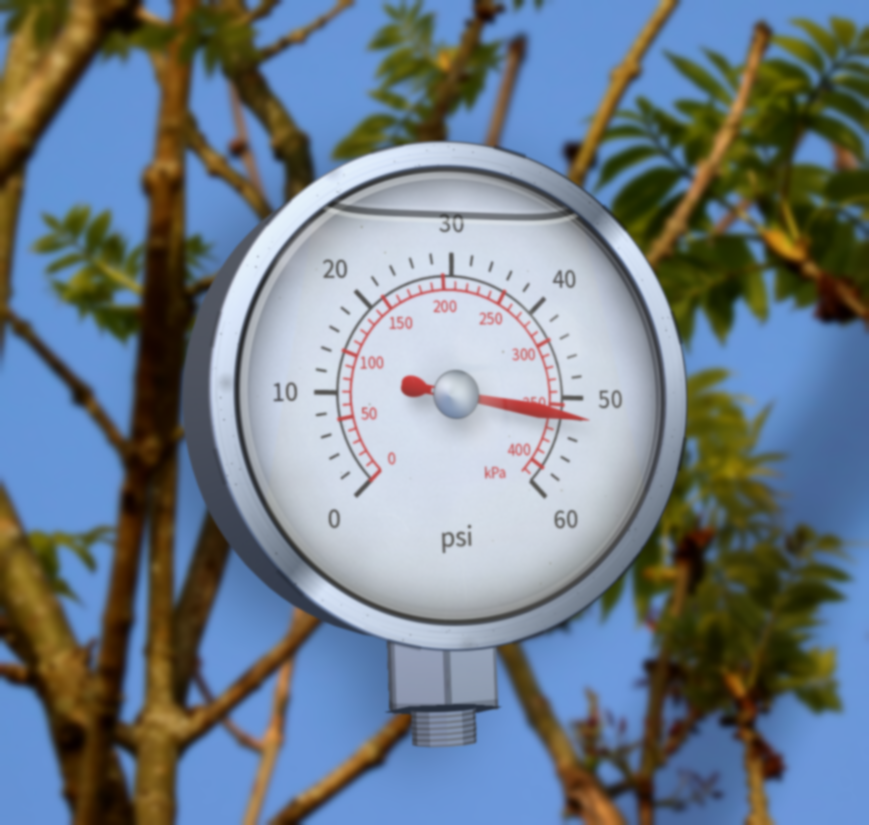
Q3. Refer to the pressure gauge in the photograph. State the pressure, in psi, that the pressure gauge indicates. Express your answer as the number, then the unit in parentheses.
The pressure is 52 (psi)
